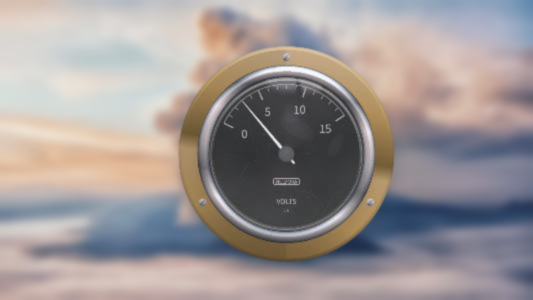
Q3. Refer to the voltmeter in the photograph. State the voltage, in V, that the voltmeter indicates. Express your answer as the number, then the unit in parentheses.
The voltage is 3 (V)
